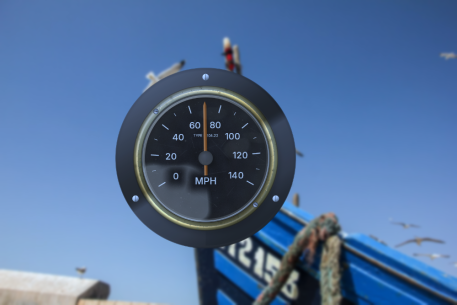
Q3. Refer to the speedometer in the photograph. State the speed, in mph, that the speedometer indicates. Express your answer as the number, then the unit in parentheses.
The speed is 70 (mph)
